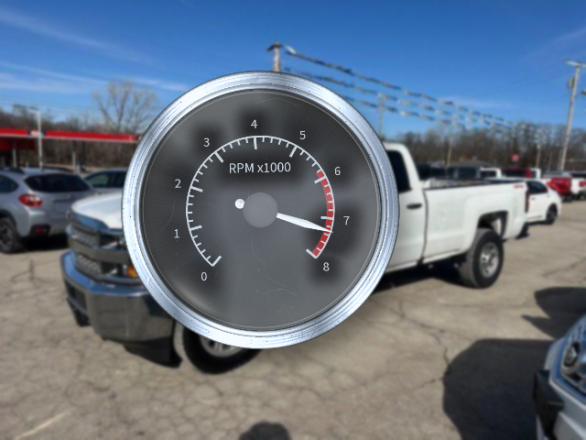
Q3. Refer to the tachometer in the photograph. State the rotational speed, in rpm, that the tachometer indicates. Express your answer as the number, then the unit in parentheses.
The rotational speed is 7300 (rpm)
